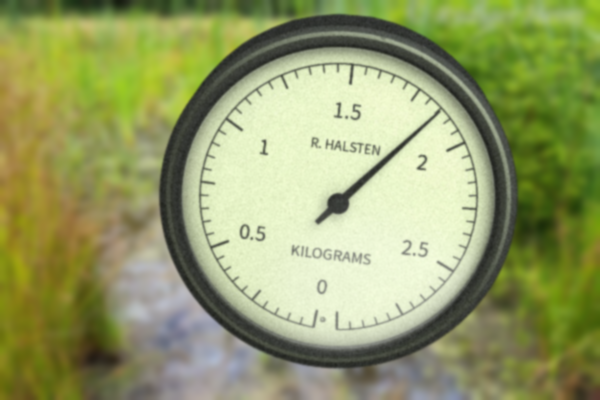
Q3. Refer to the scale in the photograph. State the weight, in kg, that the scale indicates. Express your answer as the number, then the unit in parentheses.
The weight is 1.85 (kg)
